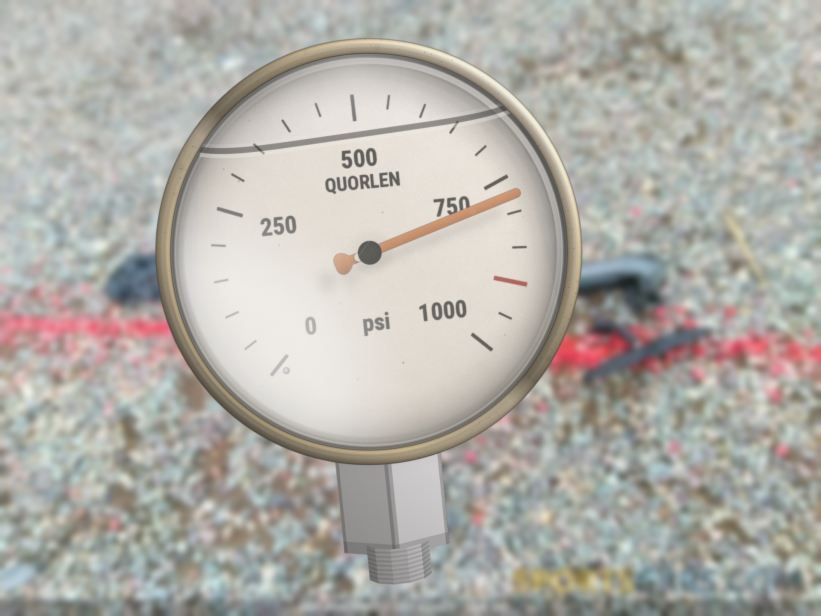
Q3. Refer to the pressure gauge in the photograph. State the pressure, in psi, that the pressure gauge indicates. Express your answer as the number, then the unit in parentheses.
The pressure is 775 (psi)
